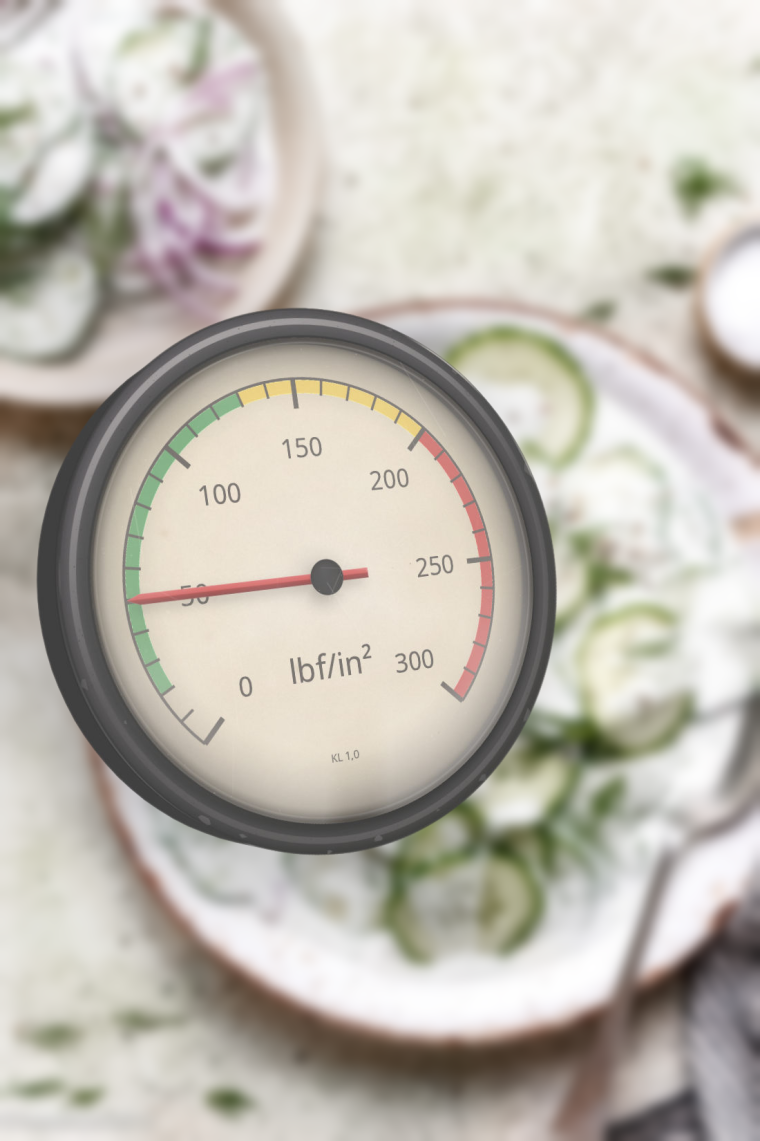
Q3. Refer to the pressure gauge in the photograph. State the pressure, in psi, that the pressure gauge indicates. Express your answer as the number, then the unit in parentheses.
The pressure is 50 (psi)
